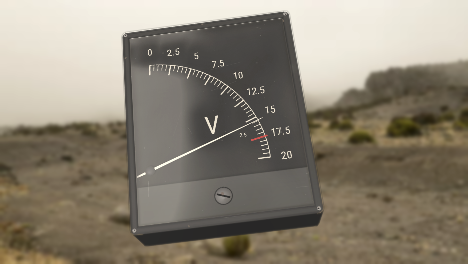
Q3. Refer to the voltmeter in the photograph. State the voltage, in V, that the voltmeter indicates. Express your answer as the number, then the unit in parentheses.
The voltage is 15.5 (V)
